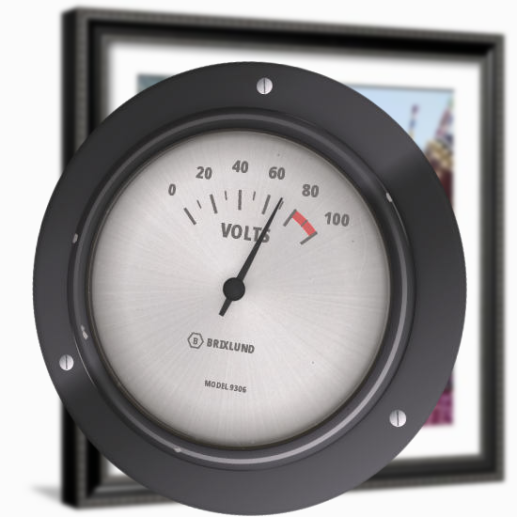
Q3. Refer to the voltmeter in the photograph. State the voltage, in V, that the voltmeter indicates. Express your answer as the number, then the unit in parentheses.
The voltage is 70 (V)
